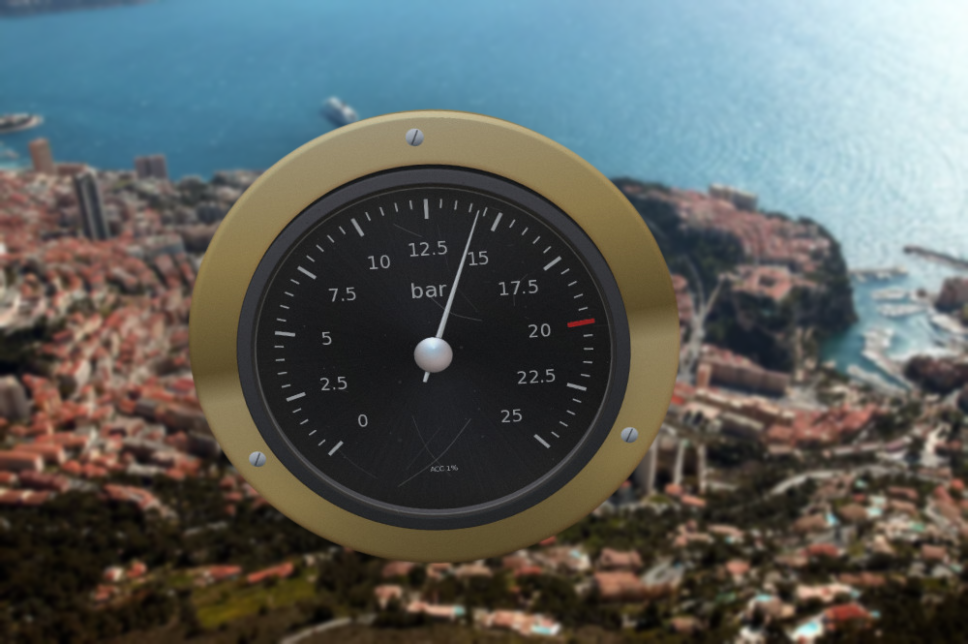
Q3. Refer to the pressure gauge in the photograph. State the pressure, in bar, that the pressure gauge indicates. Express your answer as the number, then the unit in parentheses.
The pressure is 14.25 (bar)
